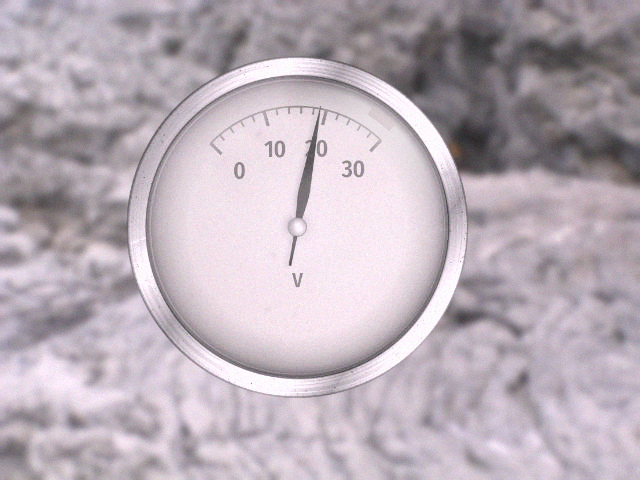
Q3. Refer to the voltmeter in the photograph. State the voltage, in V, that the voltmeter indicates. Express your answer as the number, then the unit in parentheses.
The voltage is 19 (V)
